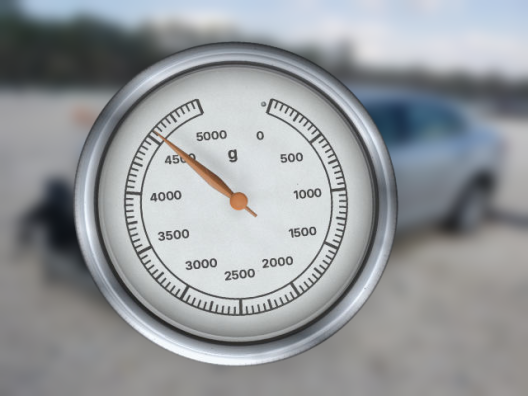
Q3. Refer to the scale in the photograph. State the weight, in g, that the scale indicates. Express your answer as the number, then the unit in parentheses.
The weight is 4550 (g)
